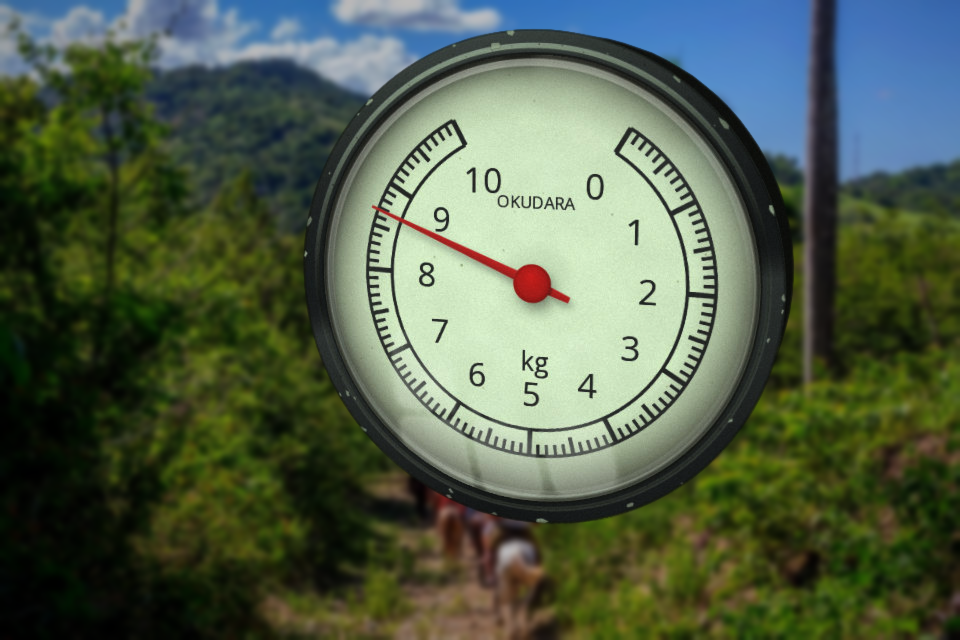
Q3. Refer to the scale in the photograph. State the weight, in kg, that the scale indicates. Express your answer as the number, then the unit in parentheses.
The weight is 8.7 (kg)
